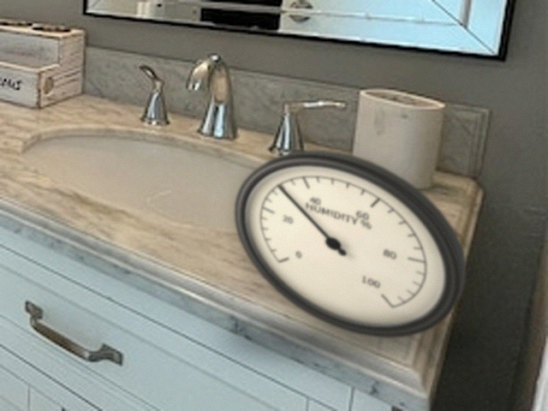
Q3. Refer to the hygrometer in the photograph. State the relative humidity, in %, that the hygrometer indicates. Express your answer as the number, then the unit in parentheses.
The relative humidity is 32 (%)
